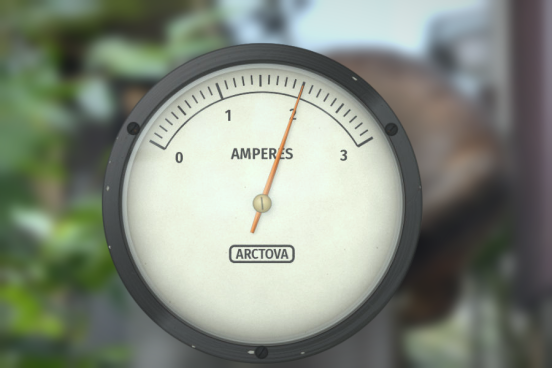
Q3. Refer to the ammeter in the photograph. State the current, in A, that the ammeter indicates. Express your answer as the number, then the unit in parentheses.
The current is 2 (A)
